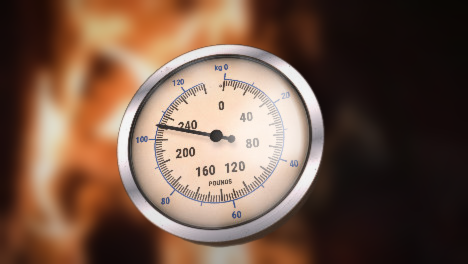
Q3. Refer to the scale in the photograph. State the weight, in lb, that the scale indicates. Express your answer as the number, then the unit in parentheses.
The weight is 230 (lb)
